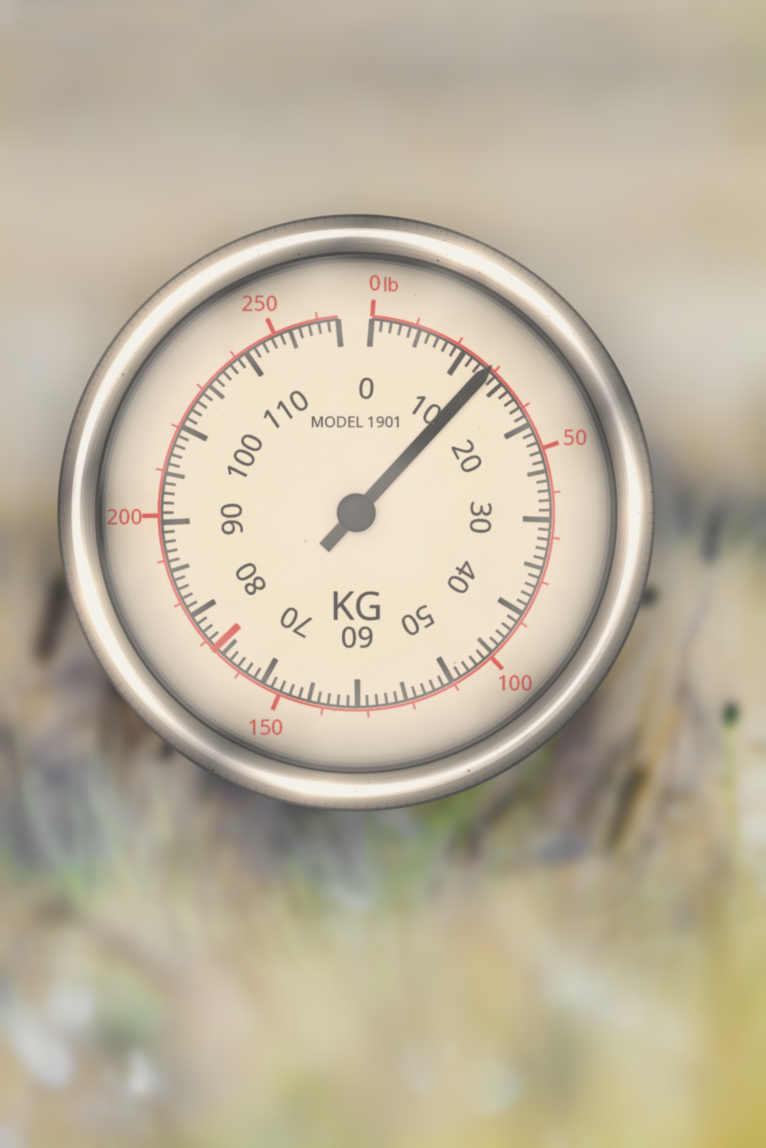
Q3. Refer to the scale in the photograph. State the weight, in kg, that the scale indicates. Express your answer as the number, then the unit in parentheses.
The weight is 13 (kg)
